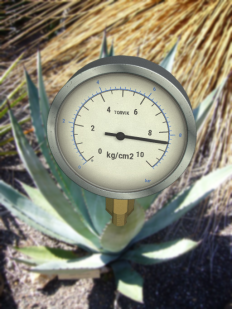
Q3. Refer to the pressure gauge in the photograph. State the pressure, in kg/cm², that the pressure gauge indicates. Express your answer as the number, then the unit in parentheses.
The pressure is 8.5 (kg/cm²)
